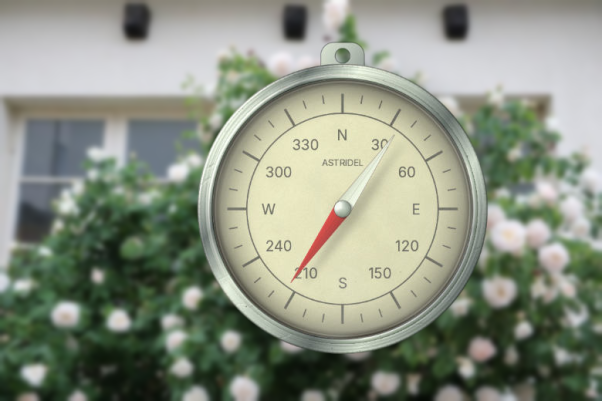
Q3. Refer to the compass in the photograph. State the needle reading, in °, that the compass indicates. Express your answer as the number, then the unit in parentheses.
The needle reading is 215 (°)
